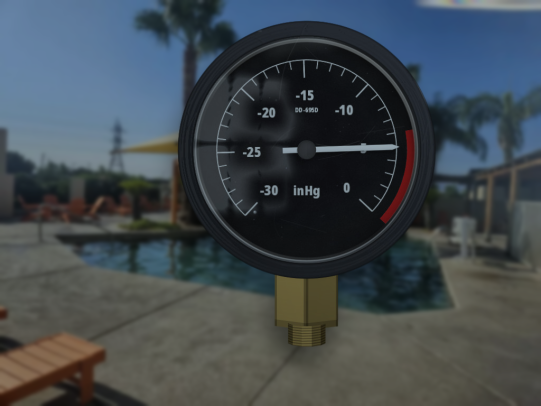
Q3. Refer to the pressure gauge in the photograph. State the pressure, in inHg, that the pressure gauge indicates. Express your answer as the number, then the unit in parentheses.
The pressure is -5 (inHg)
